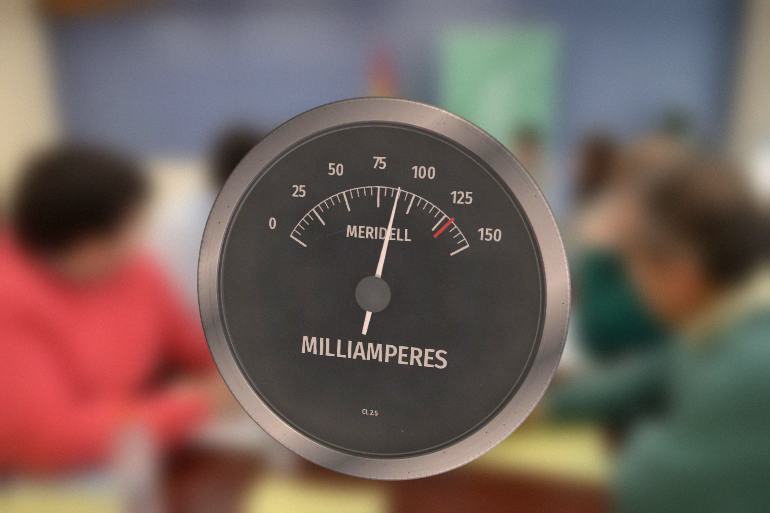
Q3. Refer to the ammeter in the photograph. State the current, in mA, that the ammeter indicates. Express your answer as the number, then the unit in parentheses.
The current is 90 (mA)
